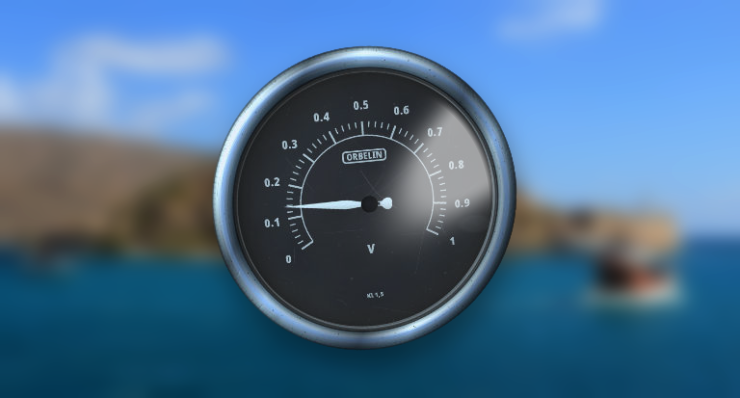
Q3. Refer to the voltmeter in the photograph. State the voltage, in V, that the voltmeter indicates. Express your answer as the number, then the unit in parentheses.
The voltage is 0.14 (V)
